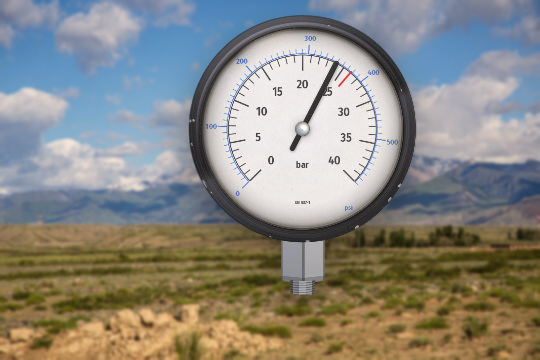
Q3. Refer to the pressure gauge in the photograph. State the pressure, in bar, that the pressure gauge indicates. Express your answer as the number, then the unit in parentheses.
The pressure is 24 (bar)
